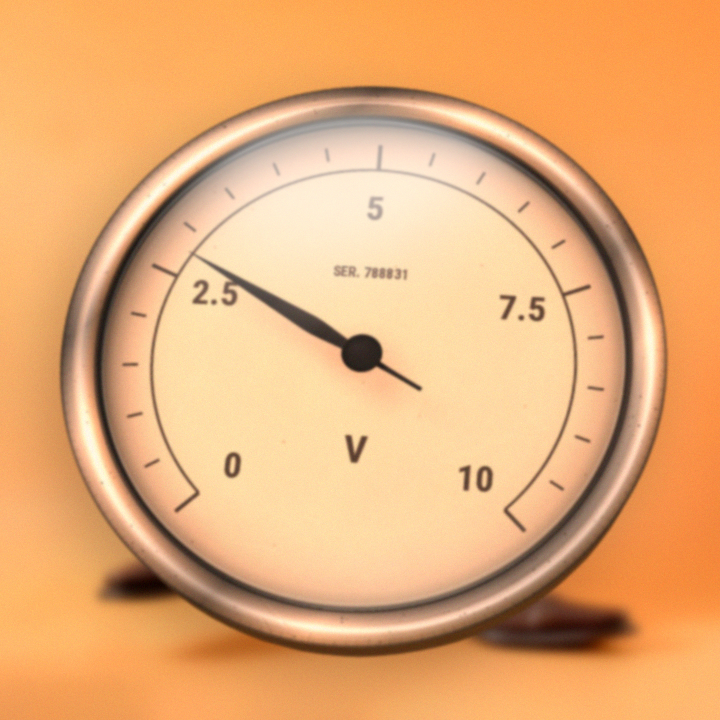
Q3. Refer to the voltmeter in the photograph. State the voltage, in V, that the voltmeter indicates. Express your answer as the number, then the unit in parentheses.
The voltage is 2.75 (V)
